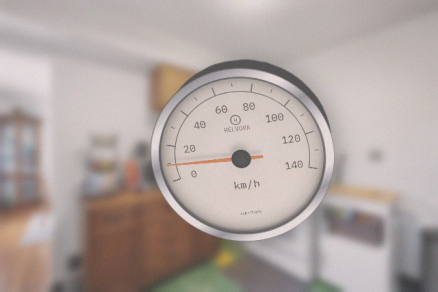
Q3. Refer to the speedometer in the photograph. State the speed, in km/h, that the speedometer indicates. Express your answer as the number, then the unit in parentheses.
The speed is 10 (km/h)
